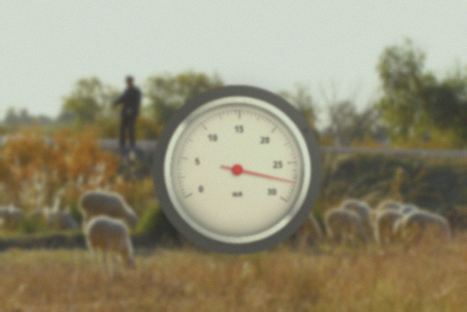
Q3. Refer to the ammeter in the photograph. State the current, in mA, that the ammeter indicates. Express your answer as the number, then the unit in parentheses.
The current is 27.5 (mA)
